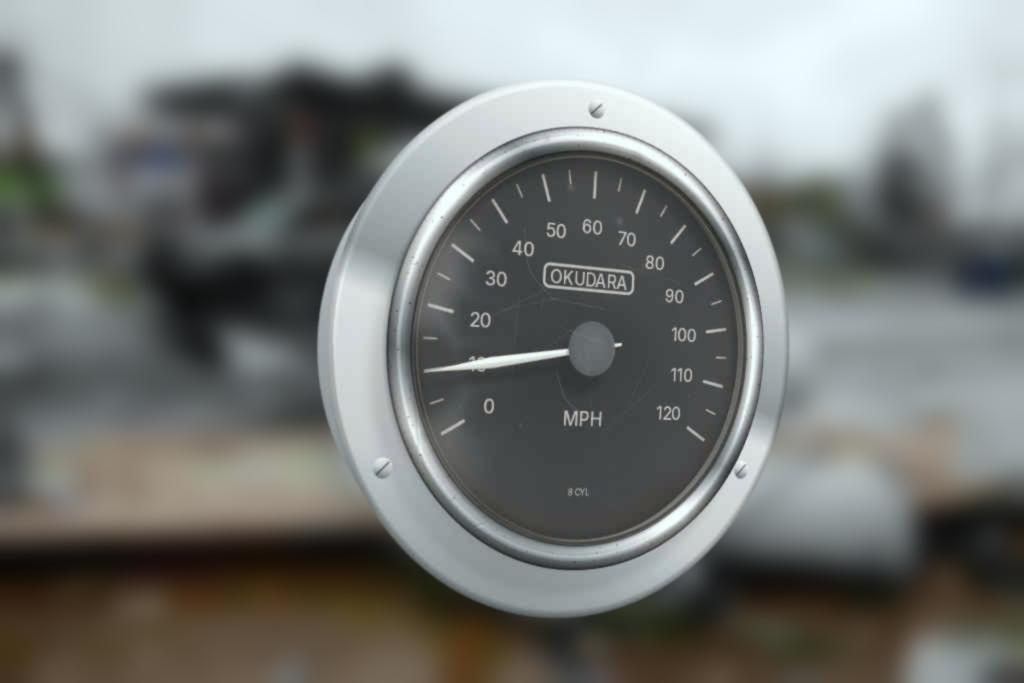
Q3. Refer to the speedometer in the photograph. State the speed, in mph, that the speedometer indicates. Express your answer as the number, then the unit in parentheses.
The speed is 10 (mph)
